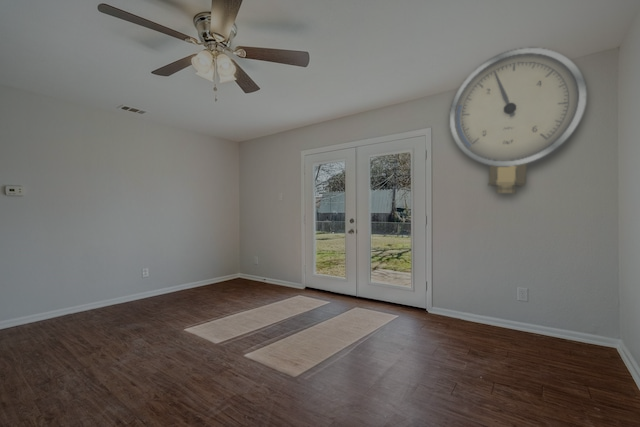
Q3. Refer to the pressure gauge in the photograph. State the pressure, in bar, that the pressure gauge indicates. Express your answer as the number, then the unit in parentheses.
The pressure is 2.5 (bar)
